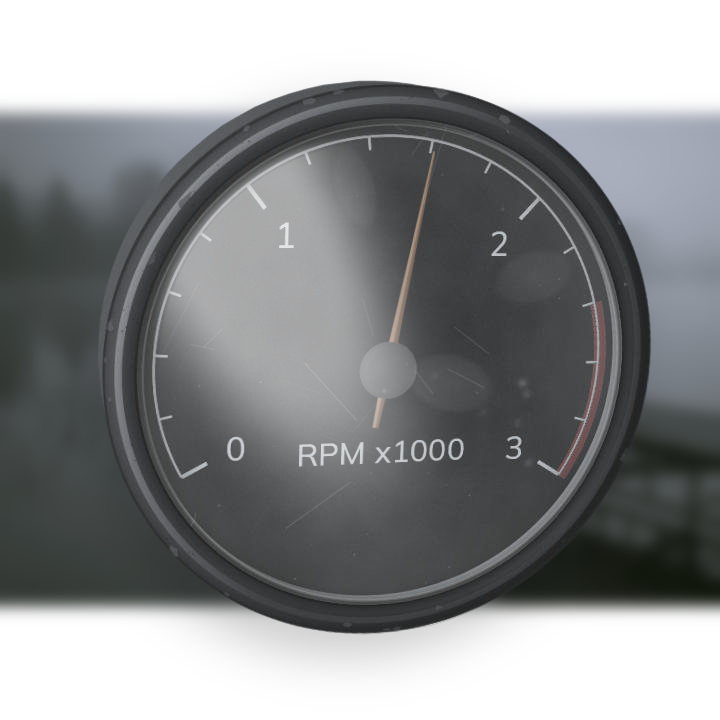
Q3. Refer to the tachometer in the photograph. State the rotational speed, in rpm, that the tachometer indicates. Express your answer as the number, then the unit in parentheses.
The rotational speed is 1600 (rpm)
